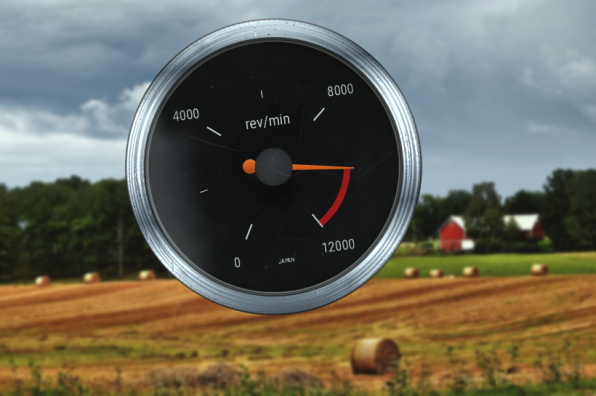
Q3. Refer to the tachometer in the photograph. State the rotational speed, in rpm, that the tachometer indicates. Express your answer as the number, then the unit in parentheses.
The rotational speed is 10000 (rpm)
